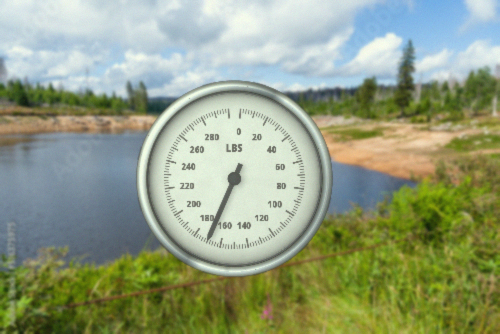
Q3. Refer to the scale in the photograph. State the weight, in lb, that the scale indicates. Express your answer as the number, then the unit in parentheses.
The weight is 170 (lb)
